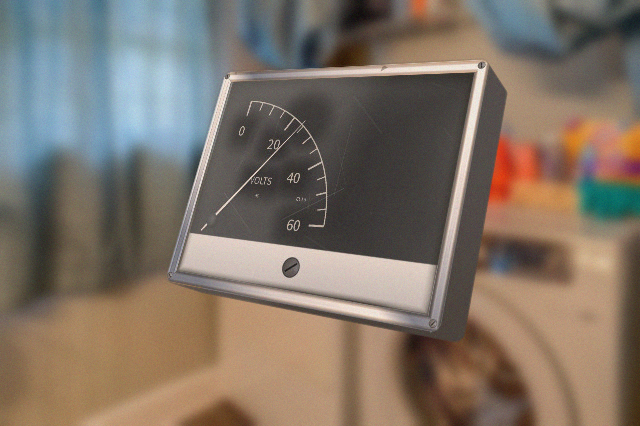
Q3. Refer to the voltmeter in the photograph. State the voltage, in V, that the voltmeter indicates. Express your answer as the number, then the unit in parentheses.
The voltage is 25 (V)
